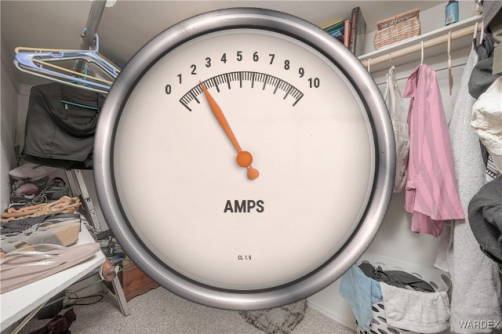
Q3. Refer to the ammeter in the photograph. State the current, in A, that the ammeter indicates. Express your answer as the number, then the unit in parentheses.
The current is 2 (A)
